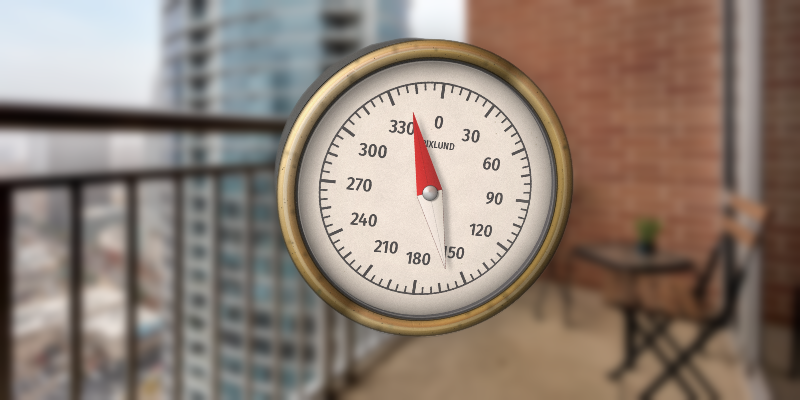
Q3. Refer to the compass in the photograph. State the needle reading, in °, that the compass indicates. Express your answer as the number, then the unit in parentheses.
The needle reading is 340 (°)
